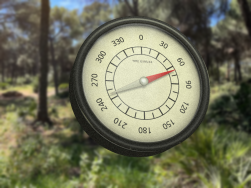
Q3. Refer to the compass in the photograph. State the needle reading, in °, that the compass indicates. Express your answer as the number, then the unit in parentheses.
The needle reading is 67.5 (°)
